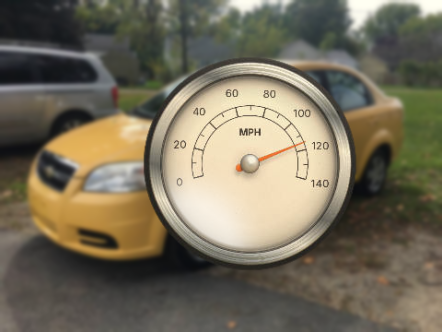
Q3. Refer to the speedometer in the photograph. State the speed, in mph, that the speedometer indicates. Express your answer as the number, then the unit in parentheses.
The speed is 115 (mph)
